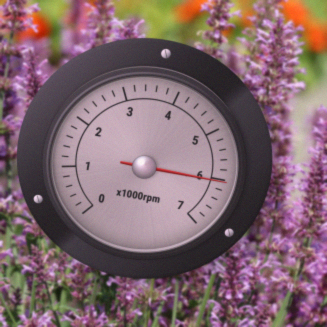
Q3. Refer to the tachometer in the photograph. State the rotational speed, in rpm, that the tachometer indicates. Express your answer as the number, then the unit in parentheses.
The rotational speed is 6000 (rpm)
